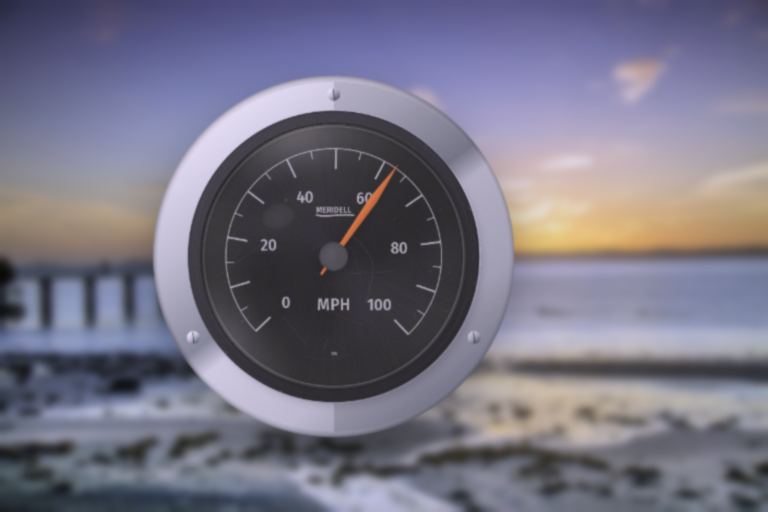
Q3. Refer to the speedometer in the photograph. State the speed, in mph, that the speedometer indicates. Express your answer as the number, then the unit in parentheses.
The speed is 62.5 (mph)
